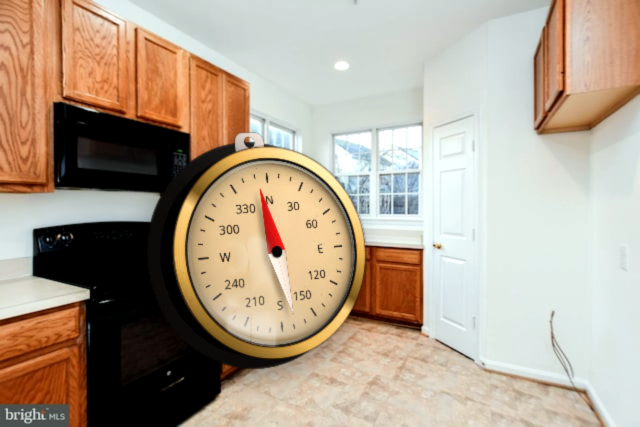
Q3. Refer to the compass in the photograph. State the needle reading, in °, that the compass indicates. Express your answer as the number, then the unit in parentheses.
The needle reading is 350 (°)
